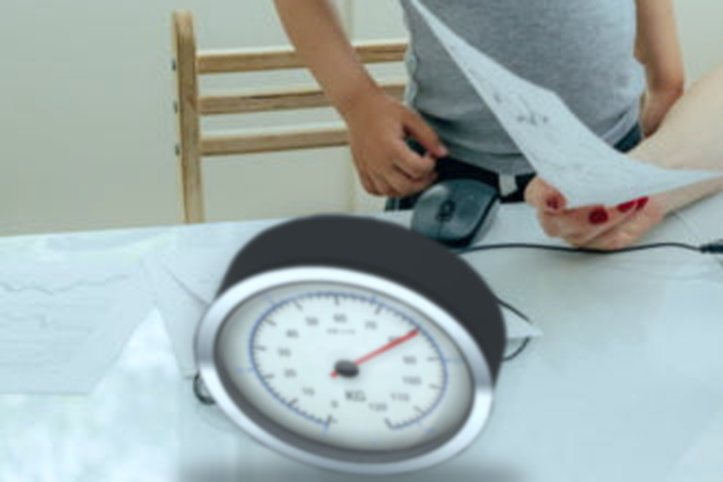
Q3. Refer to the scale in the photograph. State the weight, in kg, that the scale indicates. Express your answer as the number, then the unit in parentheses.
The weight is 80 (kg)
